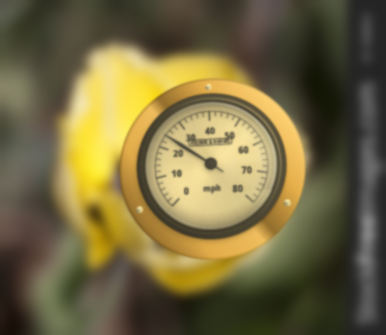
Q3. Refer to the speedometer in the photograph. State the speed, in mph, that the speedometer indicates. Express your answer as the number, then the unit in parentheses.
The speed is 24 (mph)
